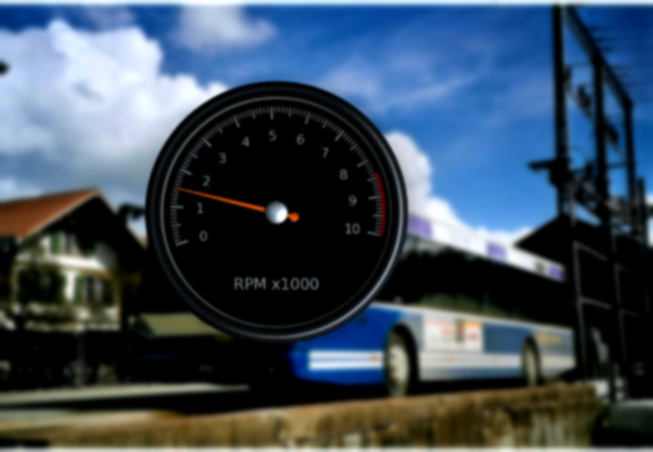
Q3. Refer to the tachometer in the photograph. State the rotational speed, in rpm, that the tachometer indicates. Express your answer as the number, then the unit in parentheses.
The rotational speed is 1500 (rpm)
